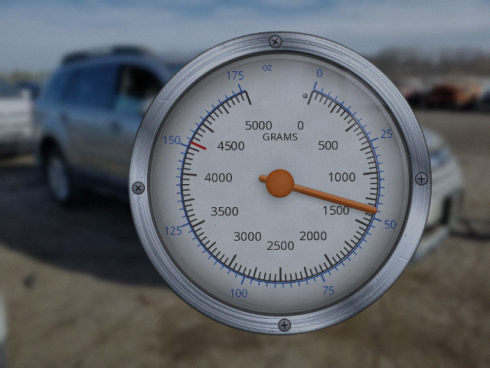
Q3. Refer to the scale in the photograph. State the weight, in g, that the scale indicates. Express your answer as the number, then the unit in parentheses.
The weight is 1350 (g)
